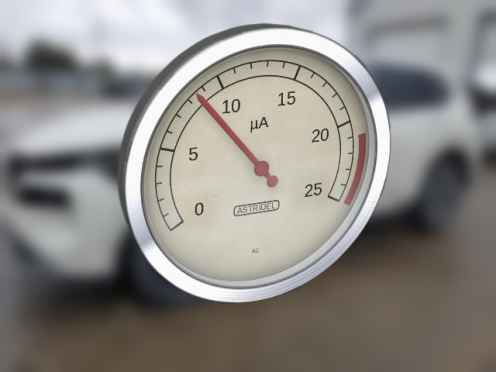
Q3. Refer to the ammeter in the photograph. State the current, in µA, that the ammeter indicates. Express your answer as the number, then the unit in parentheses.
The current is 8.5 (µA)
